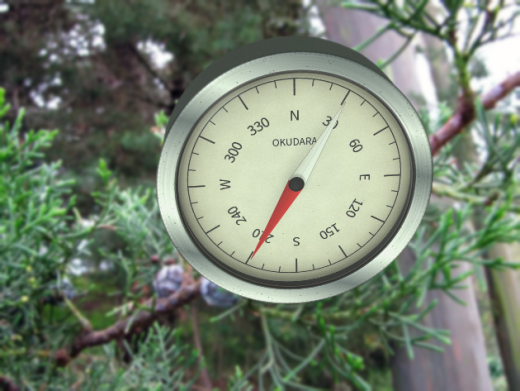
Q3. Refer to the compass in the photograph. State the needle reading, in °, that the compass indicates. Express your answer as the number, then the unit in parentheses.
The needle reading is 210 (°)
